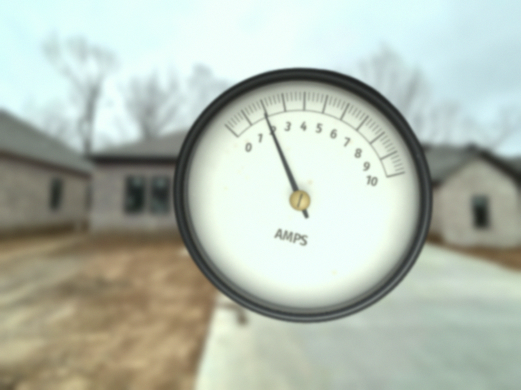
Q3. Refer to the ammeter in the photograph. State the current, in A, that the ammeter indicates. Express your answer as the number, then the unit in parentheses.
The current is 2 (A)
